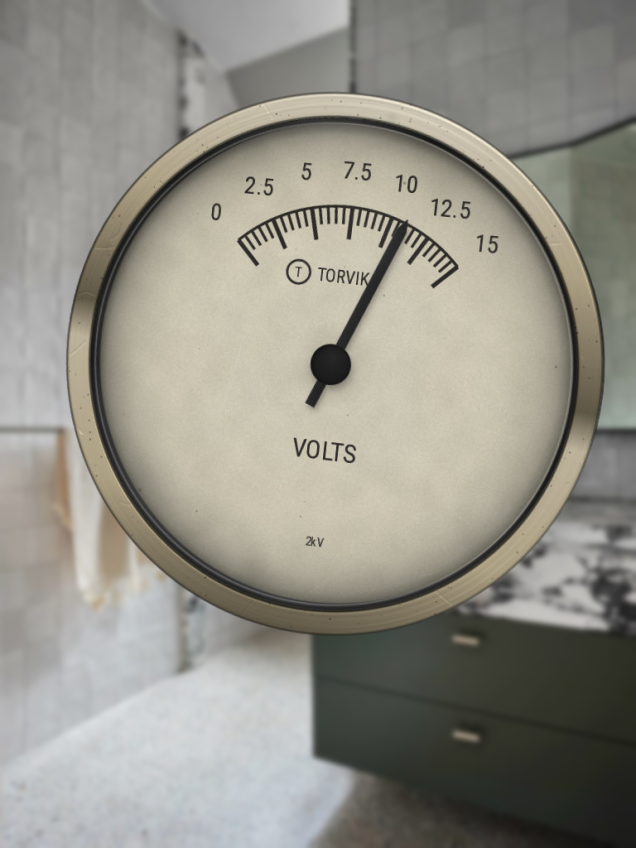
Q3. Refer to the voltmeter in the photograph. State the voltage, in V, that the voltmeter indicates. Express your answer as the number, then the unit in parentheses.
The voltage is 11 (V)
